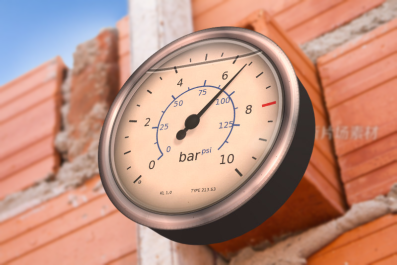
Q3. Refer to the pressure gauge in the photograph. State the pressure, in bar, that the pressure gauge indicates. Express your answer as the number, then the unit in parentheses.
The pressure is 6.5 (bar)
